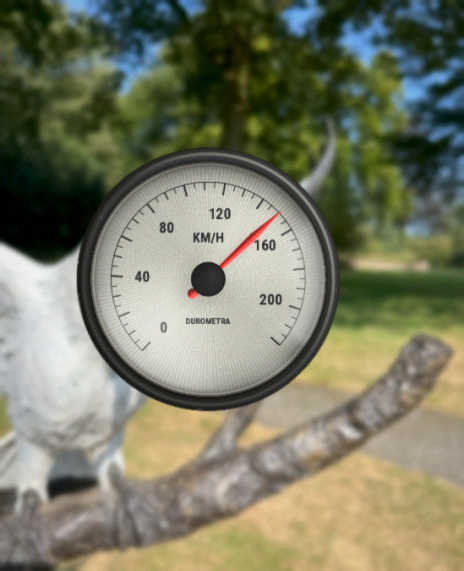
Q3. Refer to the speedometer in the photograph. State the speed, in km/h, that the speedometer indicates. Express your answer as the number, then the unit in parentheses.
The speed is 150 (km/h)
